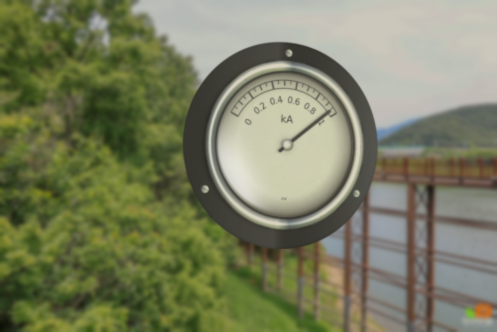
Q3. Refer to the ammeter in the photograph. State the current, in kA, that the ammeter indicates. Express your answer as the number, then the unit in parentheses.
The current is 0.95 (kA)
